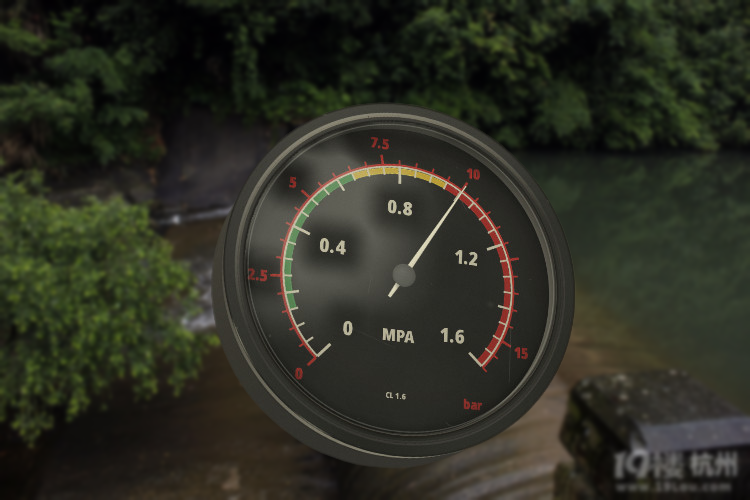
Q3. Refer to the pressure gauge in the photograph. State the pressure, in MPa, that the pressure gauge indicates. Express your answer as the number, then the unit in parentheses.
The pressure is 1 (MPa)
